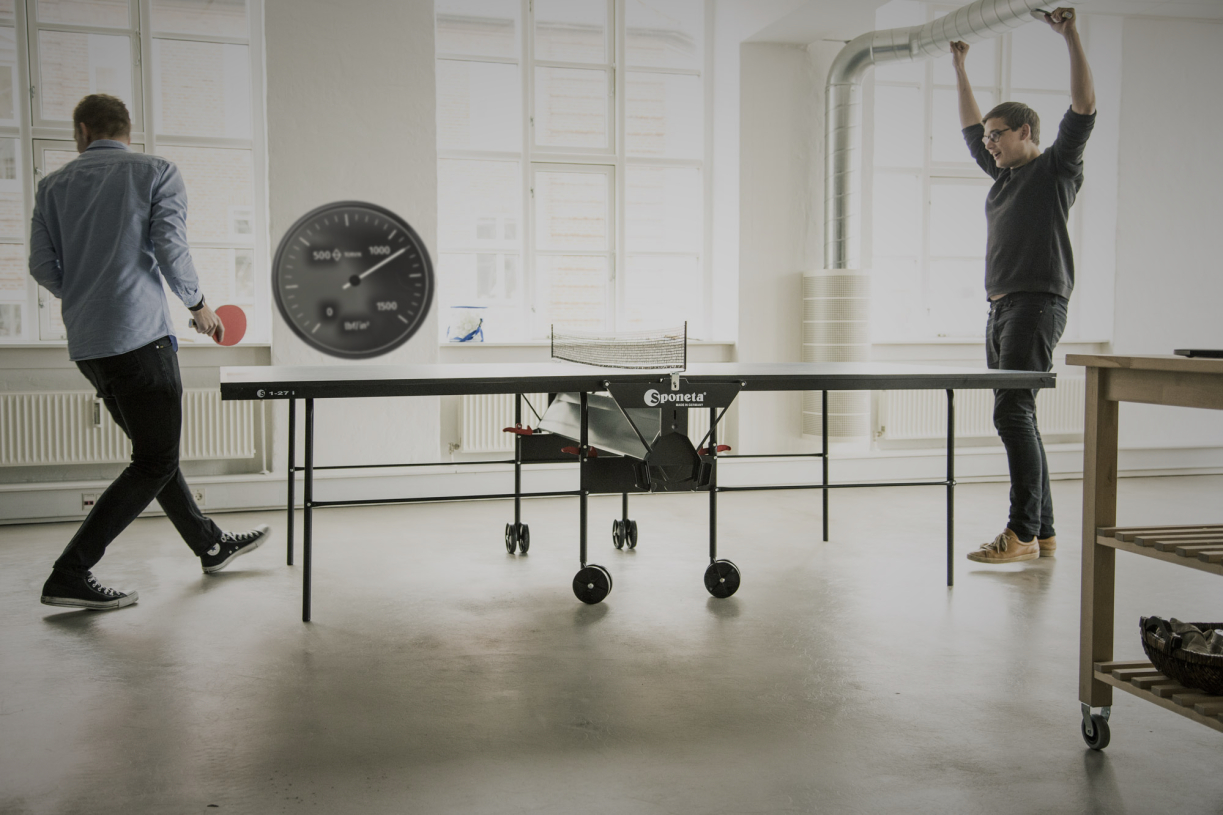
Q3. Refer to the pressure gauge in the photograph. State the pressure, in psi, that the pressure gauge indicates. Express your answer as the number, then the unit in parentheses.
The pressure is 1100 (psi)
